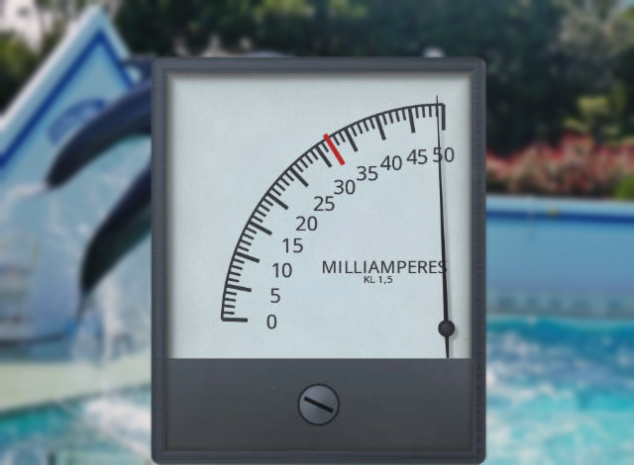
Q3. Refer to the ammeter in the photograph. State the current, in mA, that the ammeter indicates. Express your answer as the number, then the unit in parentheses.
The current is 49 (mA)
